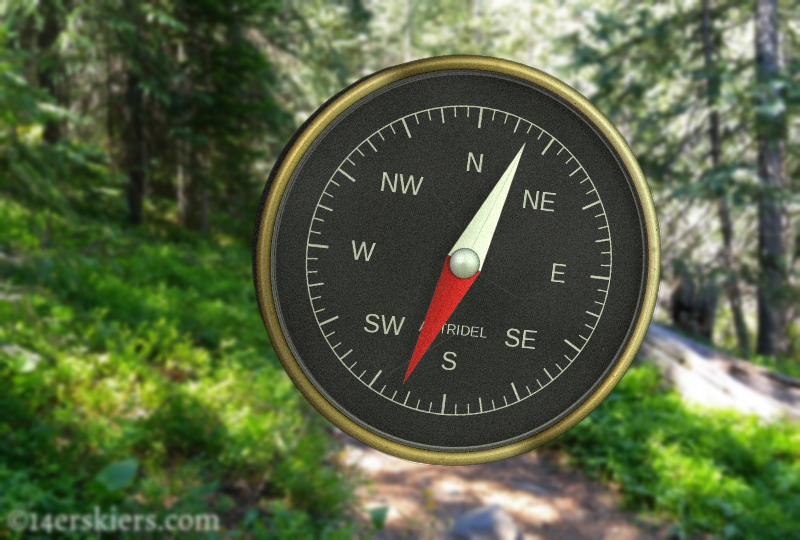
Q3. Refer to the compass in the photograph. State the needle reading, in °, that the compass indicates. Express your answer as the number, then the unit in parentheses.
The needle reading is 200 (°)
